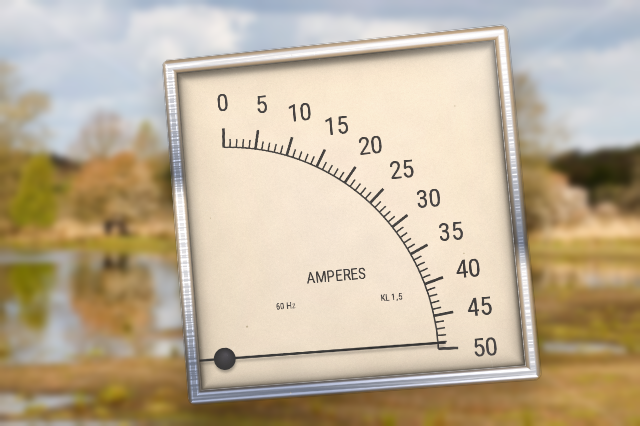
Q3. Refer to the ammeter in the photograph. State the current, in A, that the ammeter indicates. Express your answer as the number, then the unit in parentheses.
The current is 49 (A)
